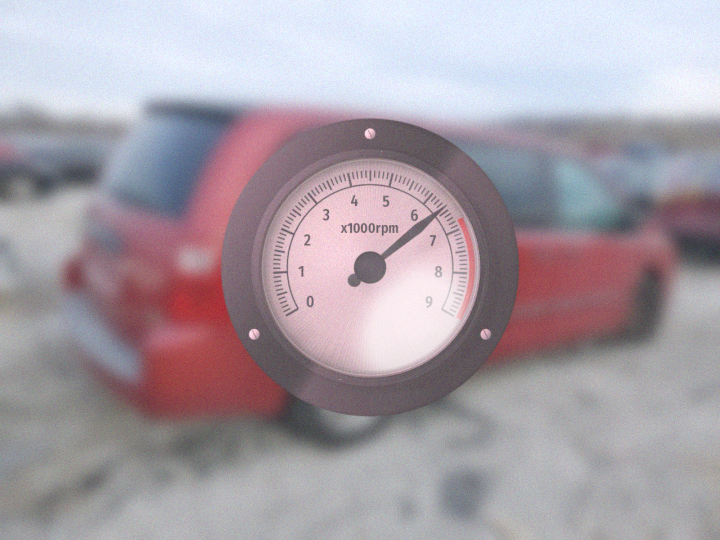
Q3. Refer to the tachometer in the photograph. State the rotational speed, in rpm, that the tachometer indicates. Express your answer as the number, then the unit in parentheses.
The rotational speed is 6400 (rpm)
